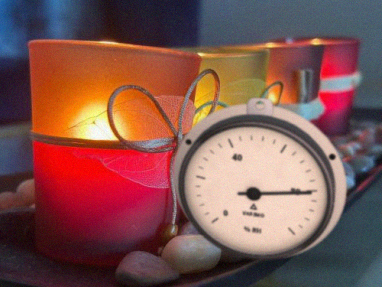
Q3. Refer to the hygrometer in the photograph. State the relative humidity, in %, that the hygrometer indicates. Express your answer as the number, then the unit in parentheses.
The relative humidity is 80 (%)
